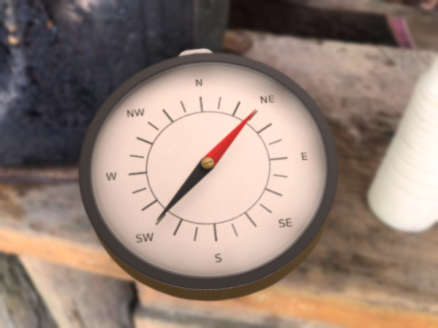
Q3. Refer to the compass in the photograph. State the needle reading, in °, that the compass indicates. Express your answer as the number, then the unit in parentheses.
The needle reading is 45 (°)
